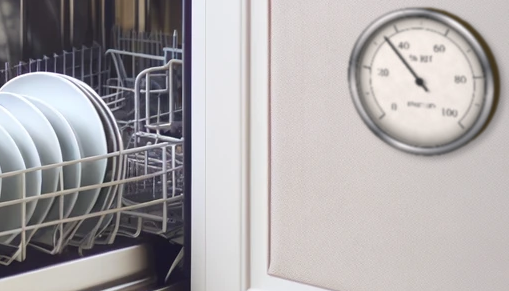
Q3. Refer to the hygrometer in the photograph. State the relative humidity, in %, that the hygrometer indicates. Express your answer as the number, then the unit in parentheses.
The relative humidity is 35 (%)
